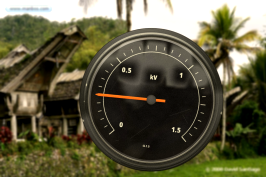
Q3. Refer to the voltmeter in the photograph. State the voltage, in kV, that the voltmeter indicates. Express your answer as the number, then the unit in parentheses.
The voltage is 0.25 (kV)
